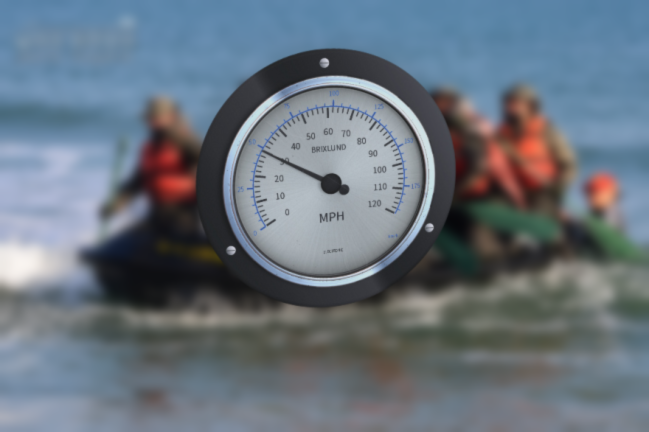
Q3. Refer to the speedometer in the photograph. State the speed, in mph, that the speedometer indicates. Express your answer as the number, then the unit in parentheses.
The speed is 30 (mph)
